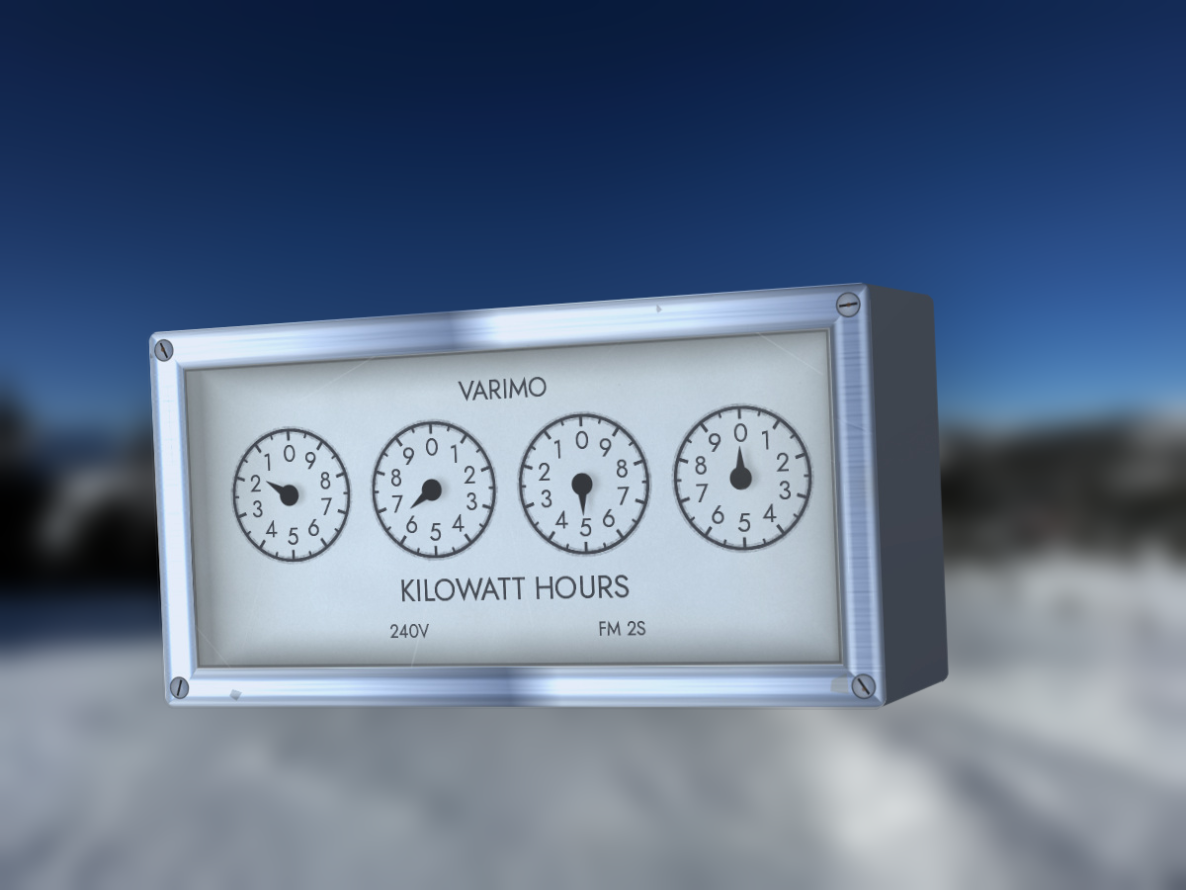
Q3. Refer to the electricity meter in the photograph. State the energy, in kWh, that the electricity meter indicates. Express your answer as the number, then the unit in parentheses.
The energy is 1650 (kWh)
